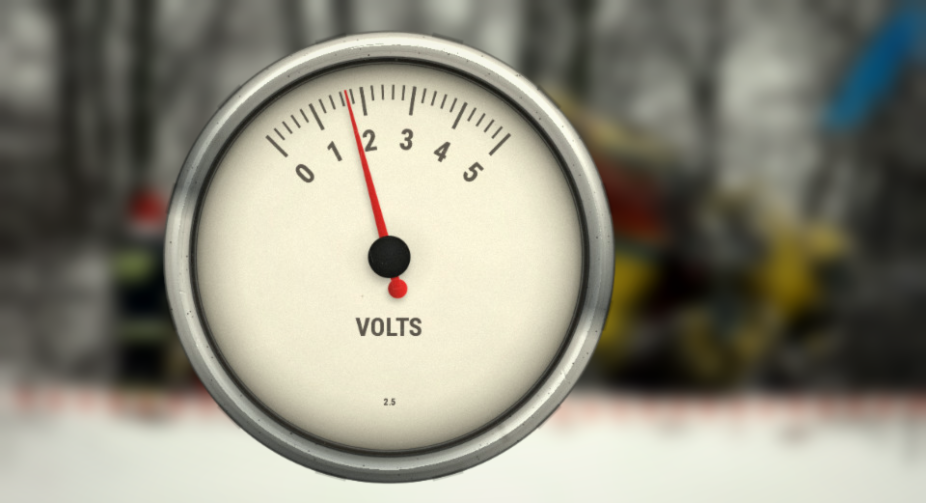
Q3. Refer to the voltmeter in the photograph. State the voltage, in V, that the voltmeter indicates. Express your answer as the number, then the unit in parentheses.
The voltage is 1.7 (V)
